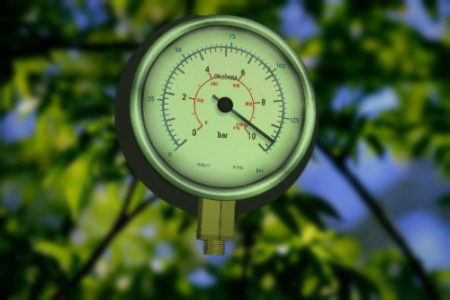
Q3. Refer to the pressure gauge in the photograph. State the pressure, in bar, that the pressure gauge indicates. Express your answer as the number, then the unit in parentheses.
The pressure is 9.6 (bar)
